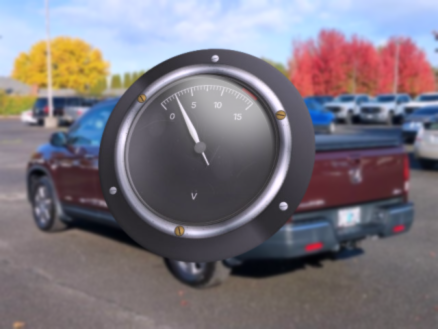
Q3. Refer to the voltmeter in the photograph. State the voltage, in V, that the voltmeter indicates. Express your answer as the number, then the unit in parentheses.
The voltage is 2.5 (V)
